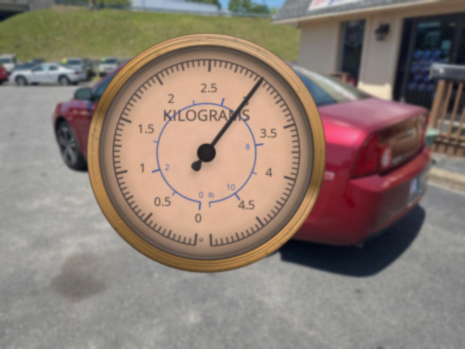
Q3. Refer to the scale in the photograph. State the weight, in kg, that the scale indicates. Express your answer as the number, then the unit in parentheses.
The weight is 3 (kg)
